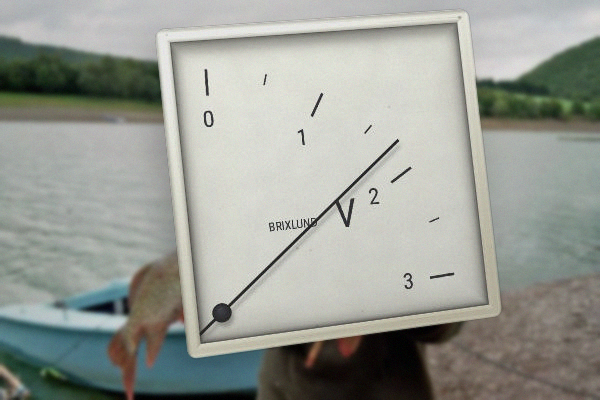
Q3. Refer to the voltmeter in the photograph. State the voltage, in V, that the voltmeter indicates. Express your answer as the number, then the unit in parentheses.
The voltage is 1.75 (V)
